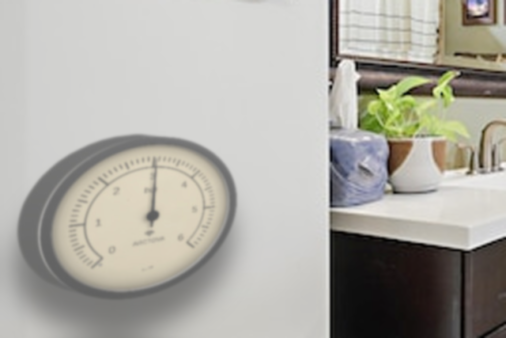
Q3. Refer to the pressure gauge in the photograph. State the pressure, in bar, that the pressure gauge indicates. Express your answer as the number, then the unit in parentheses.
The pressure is 3 (bar)
